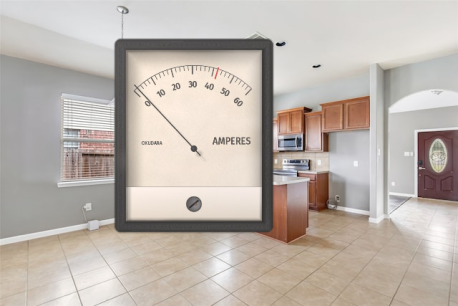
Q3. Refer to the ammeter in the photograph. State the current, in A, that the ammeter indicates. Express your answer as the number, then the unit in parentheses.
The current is 2 (A)
